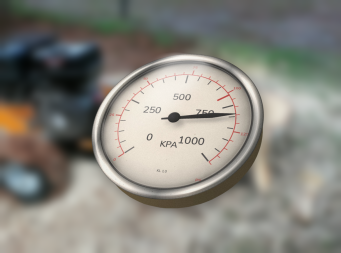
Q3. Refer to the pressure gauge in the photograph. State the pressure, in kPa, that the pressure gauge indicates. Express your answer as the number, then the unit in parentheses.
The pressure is 800 (kPa)
